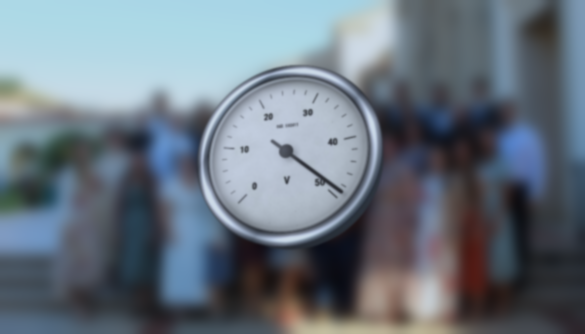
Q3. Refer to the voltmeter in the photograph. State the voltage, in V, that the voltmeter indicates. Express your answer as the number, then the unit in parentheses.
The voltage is 49 (V)
